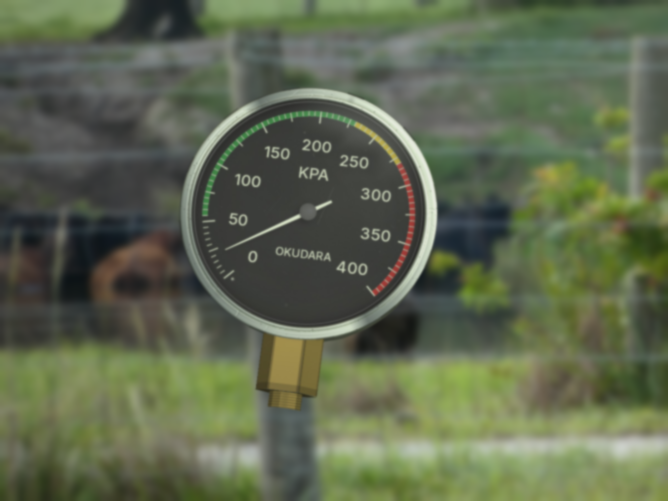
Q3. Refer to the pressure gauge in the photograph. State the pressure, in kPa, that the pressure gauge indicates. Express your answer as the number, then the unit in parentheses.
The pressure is 20 (kPa)
